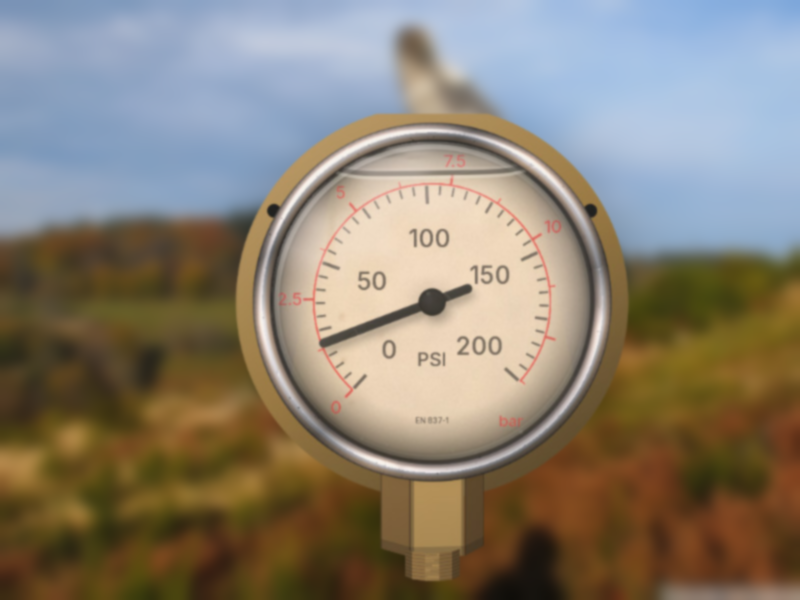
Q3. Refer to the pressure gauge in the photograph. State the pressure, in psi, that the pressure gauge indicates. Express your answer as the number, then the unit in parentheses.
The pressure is 20 (psi)
